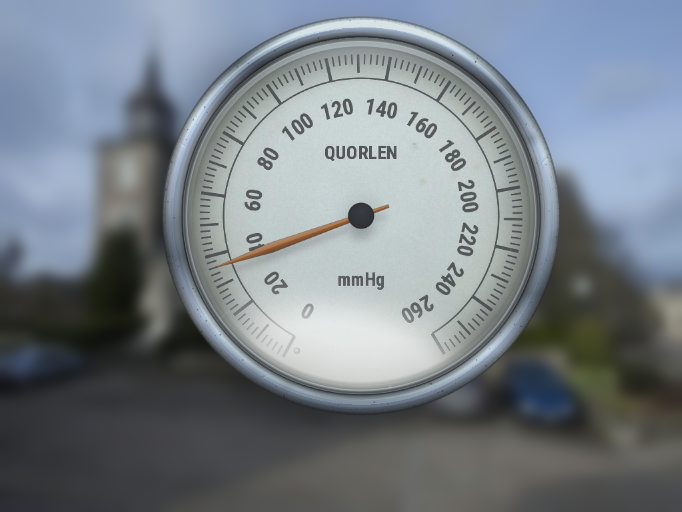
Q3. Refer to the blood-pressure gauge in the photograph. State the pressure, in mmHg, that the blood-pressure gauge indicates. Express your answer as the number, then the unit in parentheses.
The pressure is 36 (mmHg)
